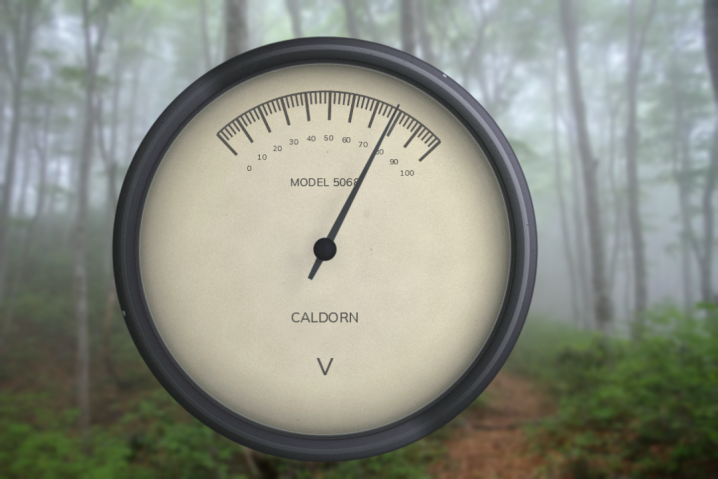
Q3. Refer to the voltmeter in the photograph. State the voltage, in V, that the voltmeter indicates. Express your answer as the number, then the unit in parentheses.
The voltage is 78 (V)
